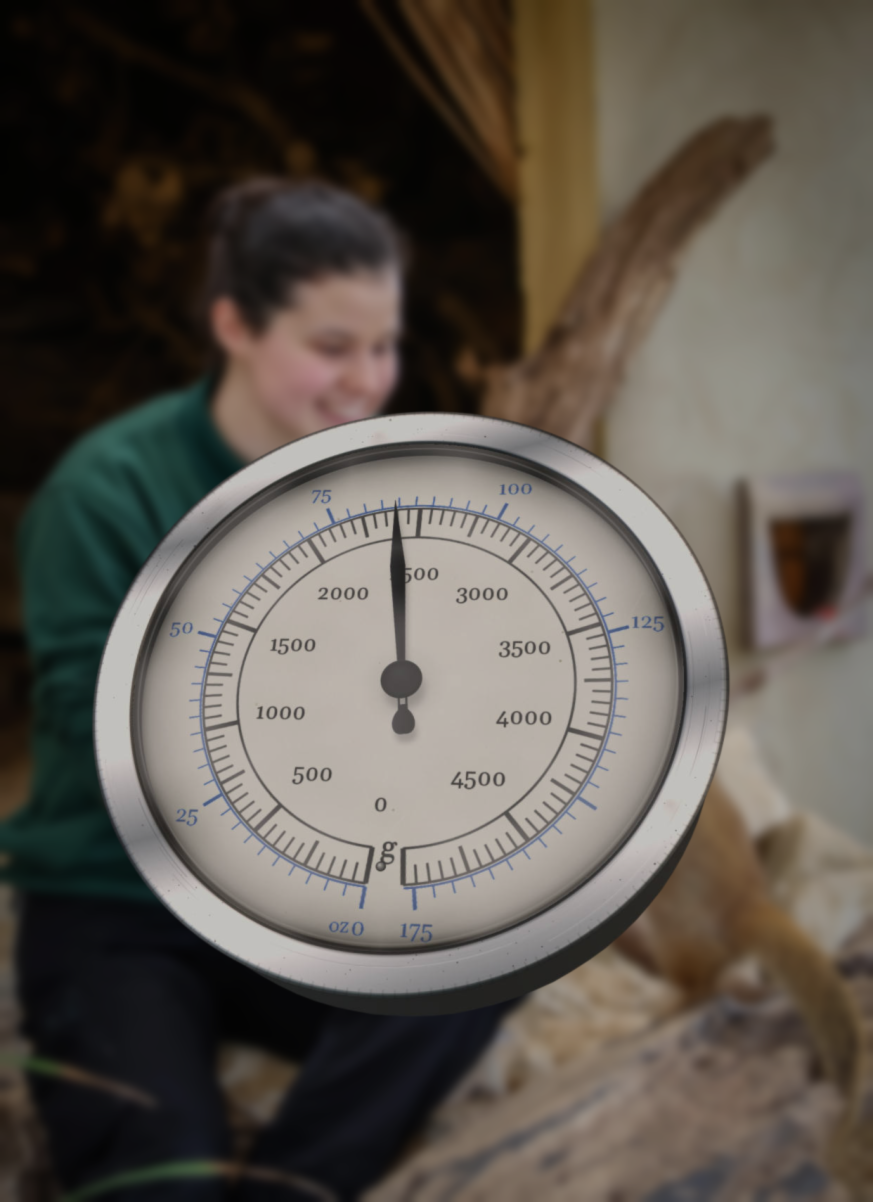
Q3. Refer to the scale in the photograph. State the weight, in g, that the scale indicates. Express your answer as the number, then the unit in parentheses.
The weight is 2400 (g)
